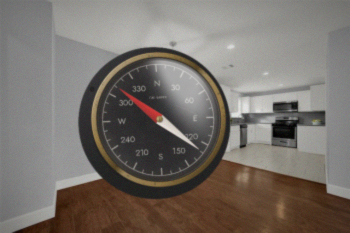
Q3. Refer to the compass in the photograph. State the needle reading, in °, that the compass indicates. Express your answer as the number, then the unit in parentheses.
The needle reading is 310 (°)
